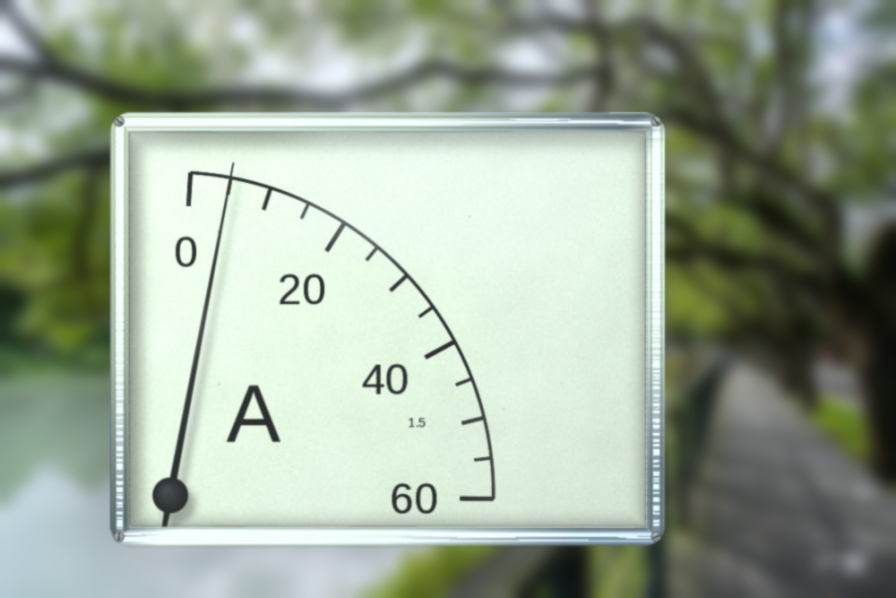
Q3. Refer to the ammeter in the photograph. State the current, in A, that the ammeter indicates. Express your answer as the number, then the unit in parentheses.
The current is 5 (A)
